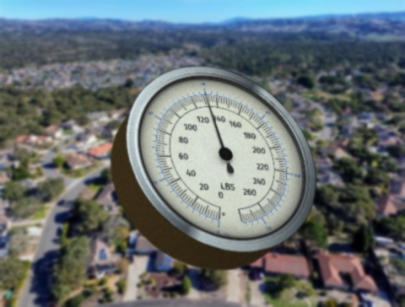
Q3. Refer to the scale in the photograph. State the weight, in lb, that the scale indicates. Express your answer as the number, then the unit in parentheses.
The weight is 130 (lb)
